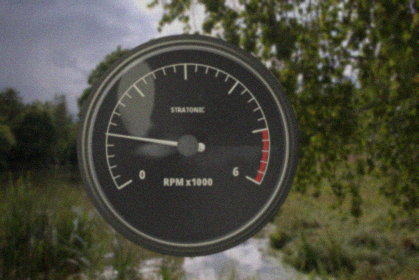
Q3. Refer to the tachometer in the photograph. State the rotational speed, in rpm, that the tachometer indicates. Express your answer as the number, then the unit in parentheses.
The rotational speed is 1000 (rpm)
